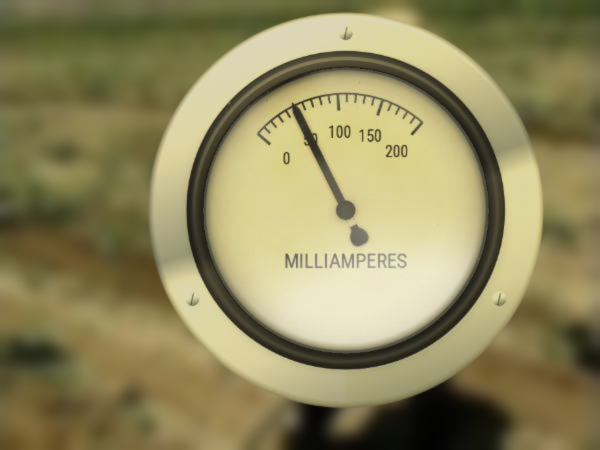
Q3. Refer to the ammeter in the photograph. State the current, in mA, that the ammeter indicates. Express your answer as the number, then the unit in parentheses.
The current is 50 (mA)
